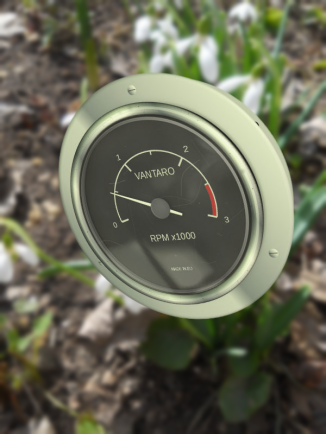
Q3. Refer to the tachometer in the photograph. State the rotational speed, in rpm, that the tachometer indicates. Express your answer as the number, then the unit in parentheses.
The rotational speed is 500 (rpm)
